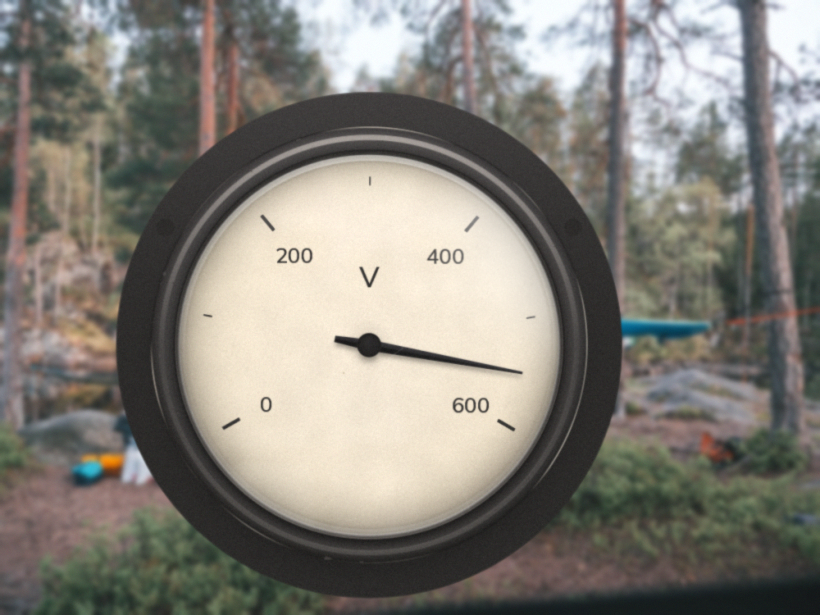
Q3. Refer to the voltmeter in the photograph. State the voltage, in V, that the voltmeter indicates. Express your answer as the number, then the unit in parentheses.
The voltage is 550 (V)
